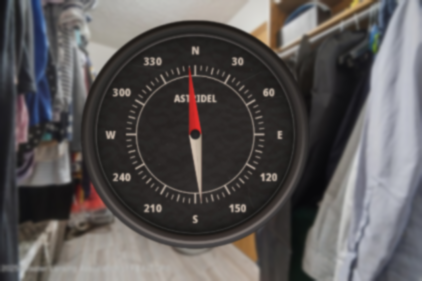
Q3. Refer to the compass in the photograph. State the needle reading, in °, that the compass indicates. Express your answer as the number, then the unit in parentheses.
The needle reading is 355 (°)
